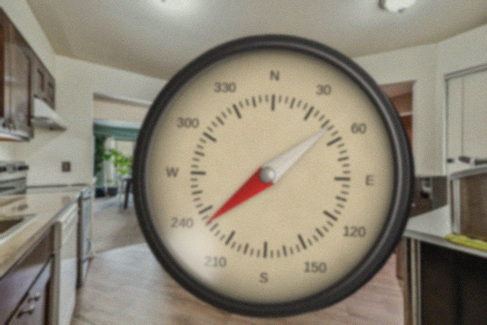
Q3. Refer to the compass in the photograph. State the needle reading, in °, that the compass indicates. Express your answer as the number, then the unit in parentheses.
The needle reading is 230 (°)
